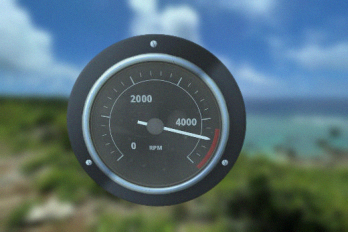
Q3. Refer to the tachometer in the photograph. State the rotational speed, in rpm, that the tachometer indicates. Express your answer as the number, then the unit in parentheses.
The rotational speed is 4400 (rpm)
